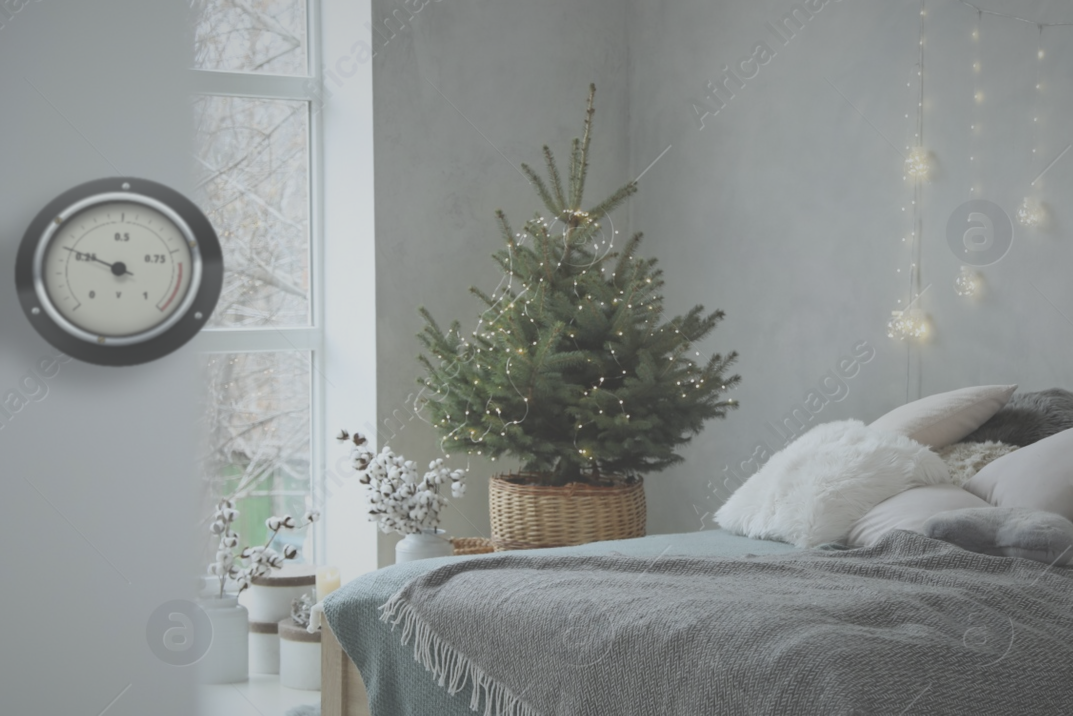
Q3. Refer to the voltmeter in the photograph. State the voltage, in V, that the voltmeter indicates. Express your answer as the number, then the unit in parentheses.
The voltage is 0.25 (V)
